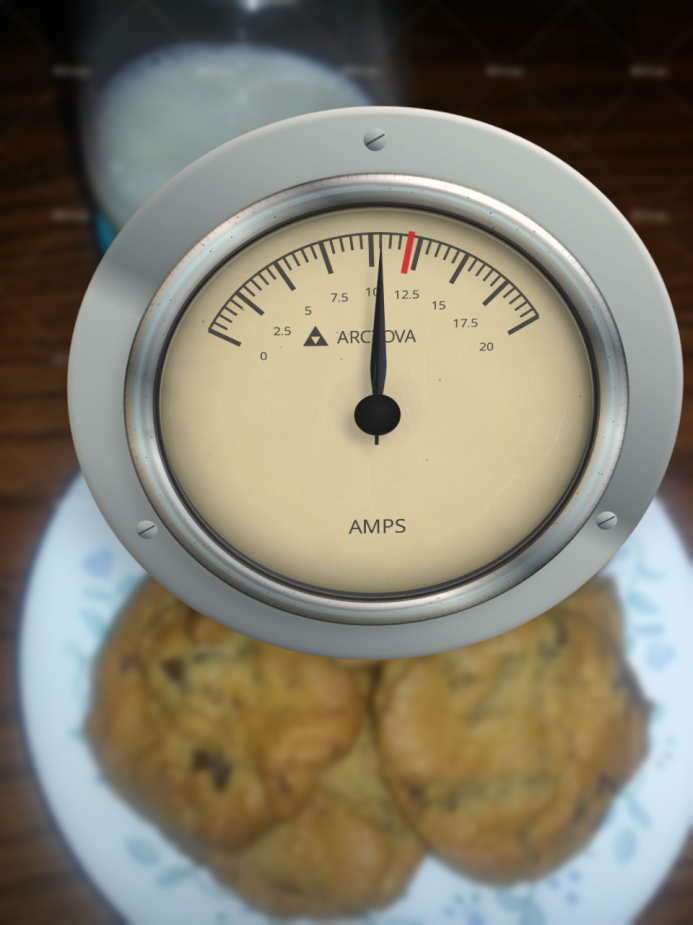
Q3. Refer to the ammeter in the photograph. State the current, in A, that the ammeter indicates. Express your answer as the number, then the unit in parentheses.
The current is 10.5 (A)
